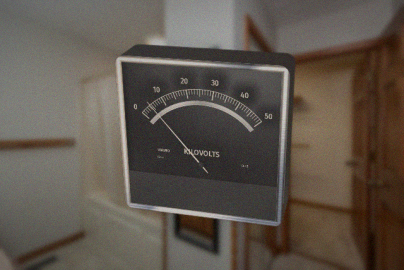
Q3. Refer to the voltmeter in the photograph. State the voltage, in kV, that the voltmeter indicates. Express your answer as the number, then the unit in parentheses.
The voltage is 5 (kV)
